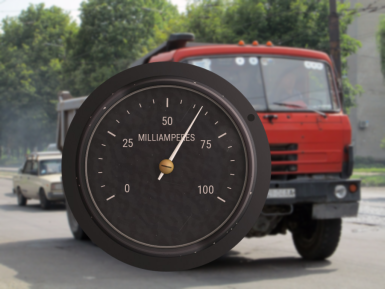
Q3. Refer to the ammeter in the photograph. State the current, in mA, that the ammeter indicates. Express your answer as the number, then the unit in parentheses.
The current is 62.5 (mA)
